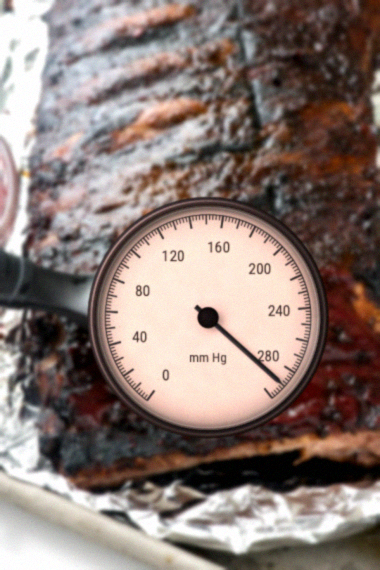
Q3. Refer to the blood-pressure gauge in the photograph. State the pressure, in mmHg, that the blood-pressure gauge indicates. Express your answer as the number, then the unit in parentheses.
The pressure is 290 (mmHg)
